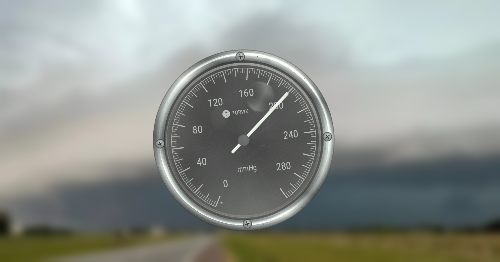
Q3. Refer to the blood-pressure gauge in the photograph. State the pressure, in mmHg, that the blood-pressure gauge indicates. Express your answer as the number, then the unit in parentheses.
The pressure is 200 (mmHg)
